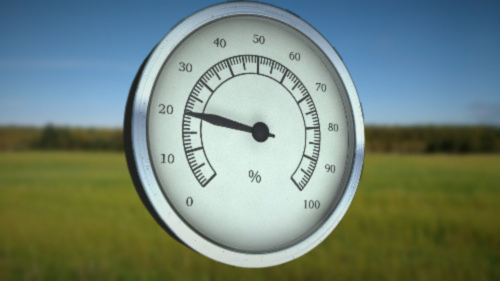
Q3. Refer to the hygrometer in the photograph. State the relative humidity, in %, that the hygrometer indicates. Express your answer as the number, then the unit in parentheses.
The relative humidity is 20 (%)
